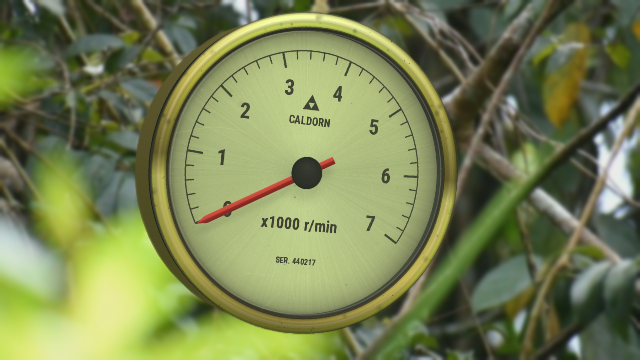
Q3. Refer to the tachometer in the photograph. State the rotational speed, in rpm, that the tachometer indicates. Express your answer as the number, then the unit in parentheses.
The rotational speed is 0 (rpm)
